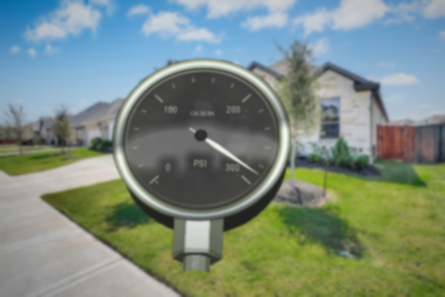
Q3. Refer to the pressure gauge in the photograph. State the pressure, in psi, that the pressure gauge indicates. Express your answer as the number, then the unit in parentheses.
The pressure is 290 (psi)
